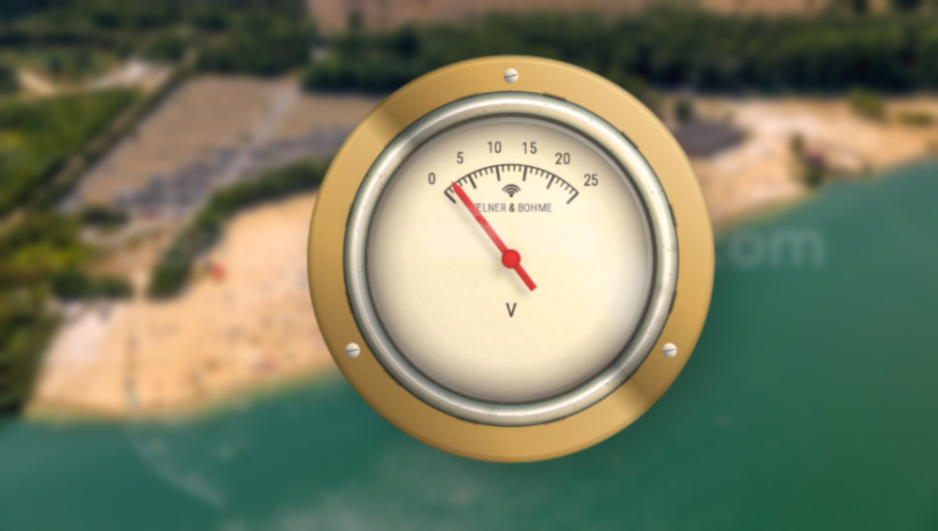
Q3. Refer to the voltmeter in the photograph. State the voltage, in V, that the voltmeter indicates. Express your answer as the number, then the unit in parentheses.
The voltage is 2 (V)
